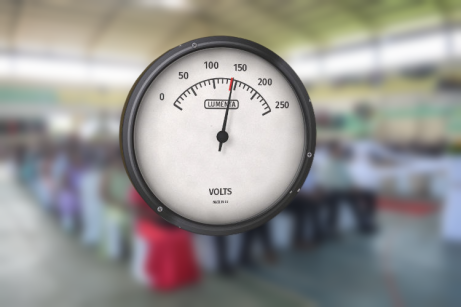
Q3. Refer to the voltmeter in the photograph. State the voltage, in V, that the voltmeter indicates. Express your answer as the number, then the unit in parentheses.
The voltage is 140 (V)
